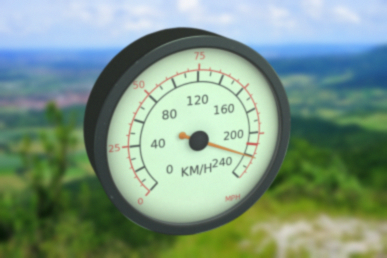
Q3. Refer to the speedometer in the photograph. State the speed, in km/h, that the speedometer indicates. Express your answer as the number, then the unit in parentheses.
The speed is 220 (km/h)
